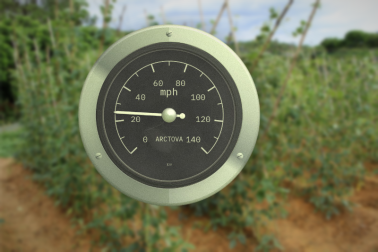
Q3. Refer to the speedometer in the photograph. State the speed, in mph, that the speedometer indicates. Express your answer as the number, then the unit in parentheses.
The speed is 25 (mph)
